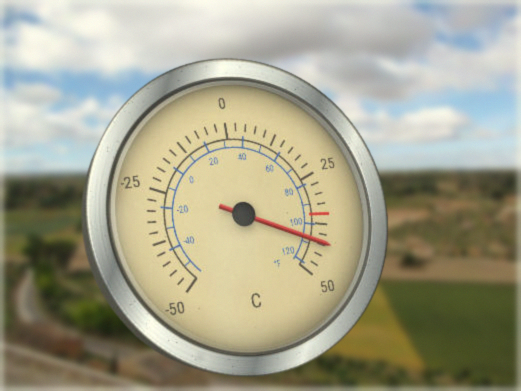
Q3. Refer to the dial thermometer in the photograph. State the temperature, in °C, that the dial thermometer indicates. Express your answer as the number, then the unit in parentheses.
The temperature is 42.5 (°C)
